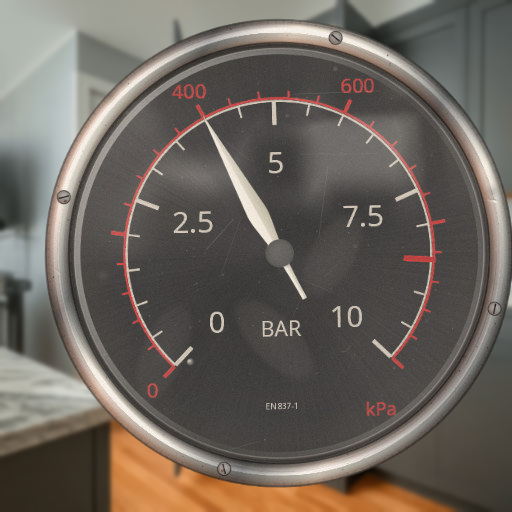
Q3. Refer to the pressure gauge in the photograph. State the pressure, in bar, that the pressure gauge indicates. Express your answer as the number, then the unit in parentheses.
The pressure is 4 (bar)
